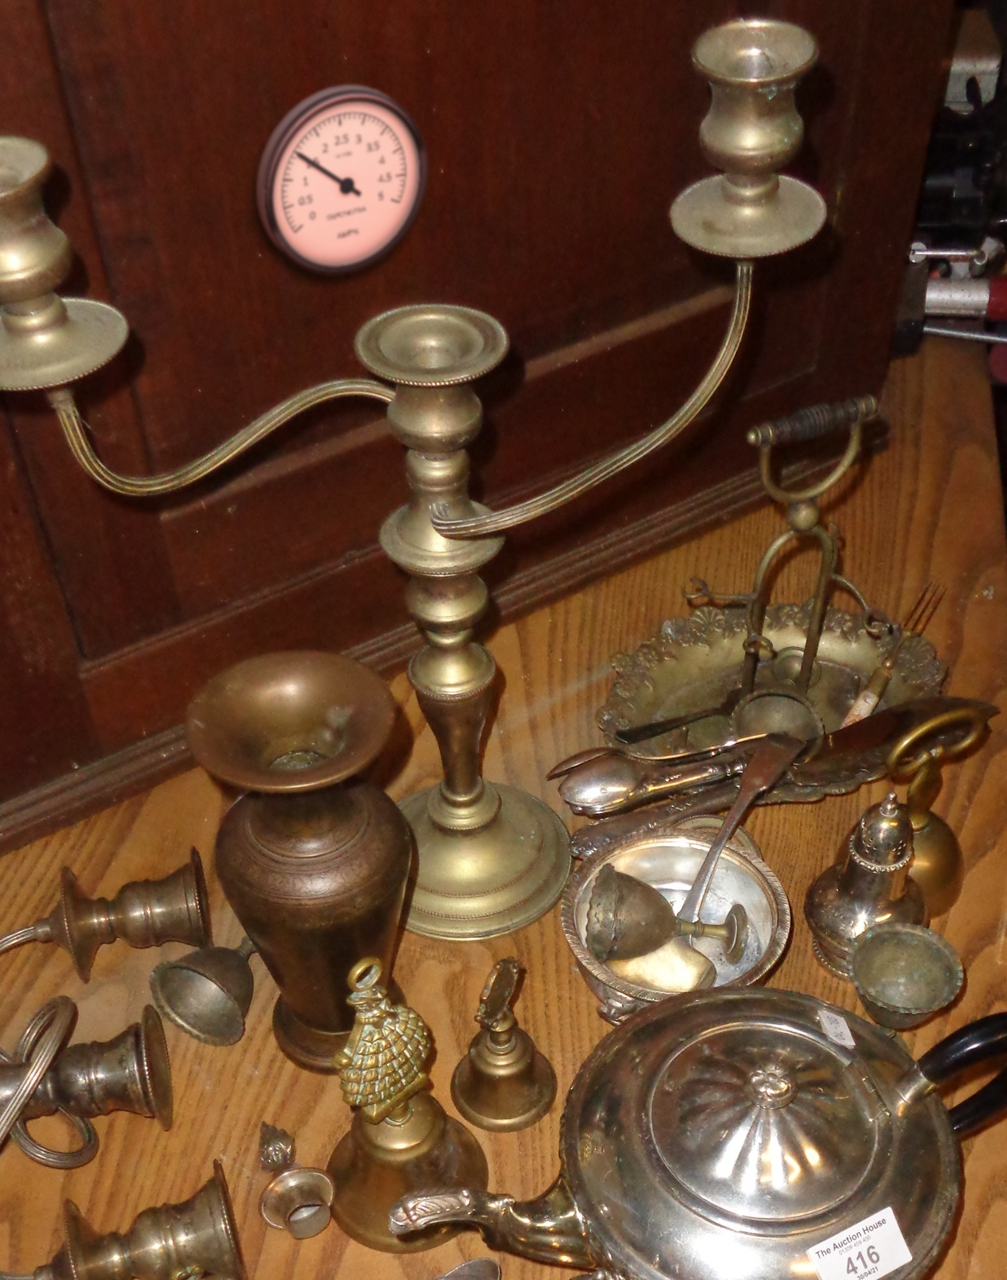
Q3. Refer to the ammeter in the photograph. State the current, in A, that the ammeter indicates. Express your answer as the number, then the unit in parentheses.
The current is 1.5 (A)
